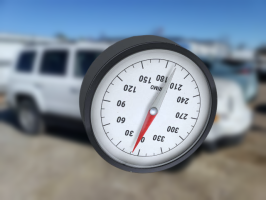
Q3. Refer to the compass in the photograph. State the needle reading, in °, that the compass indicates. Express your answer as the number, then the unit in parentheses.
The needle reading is 10 (°)
